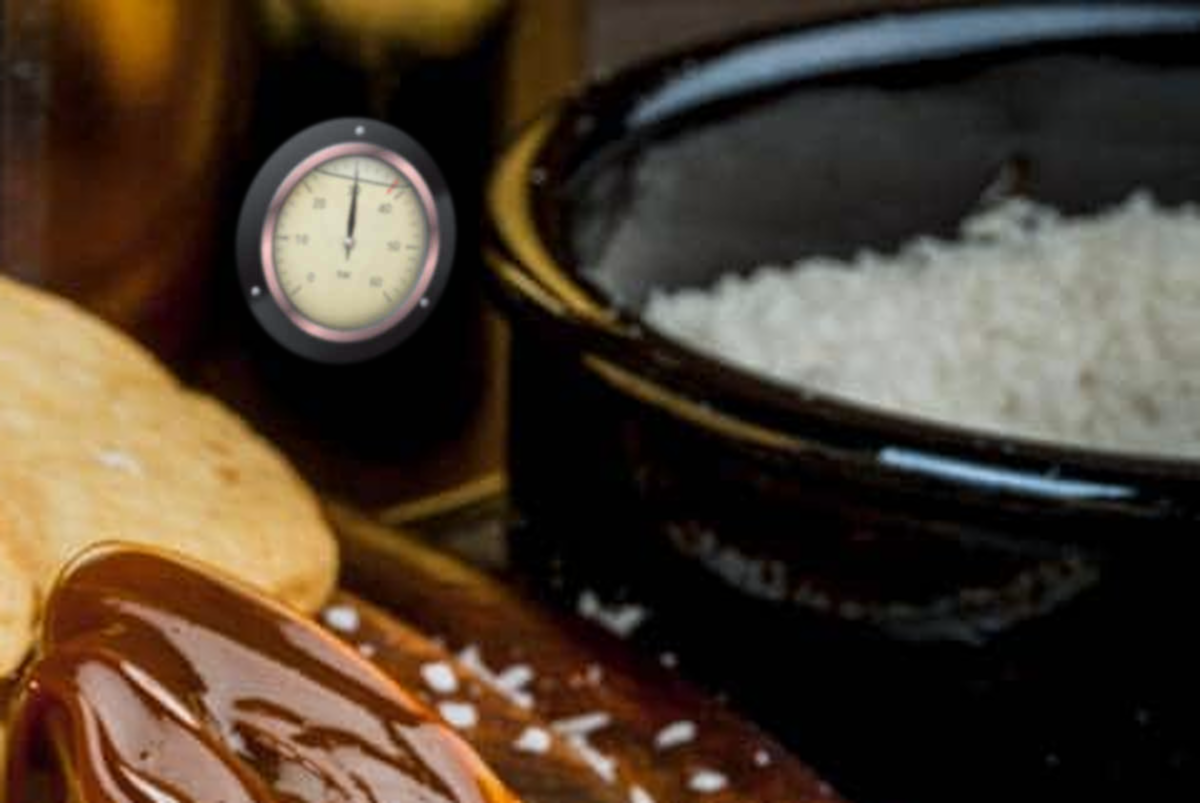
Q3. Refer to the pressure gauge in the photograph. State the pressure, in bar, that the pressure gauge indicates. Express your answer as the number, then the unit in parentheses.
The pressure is 30 (bar)
